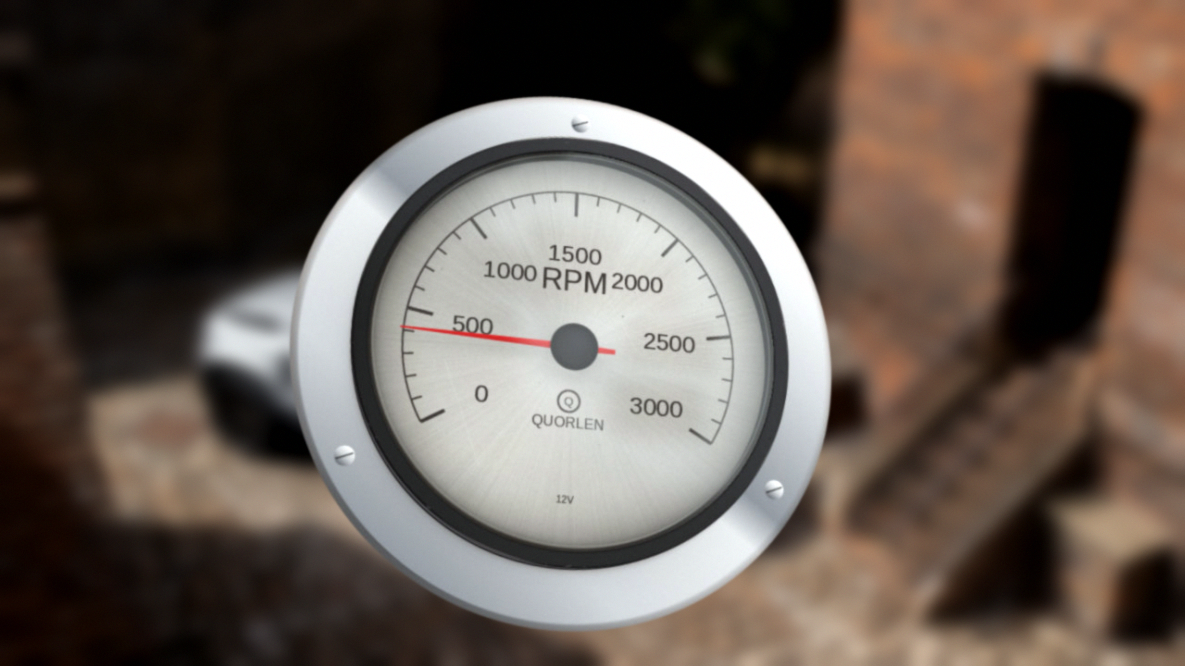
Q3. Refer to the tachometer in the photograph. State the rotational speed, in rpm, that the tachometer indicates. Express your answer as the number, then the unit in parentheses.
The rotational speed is 400 (rpm)
